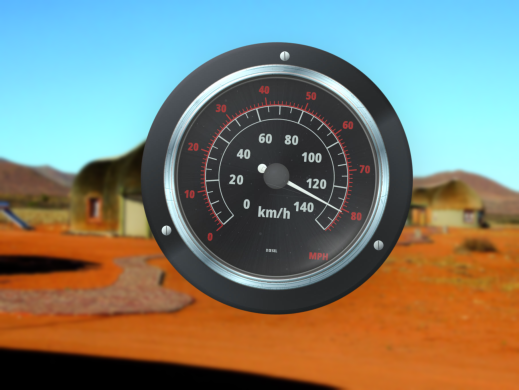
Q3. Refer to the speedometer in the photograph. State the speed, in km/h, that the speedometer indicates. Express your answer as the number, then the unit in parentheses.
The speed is 130 (km/h)
